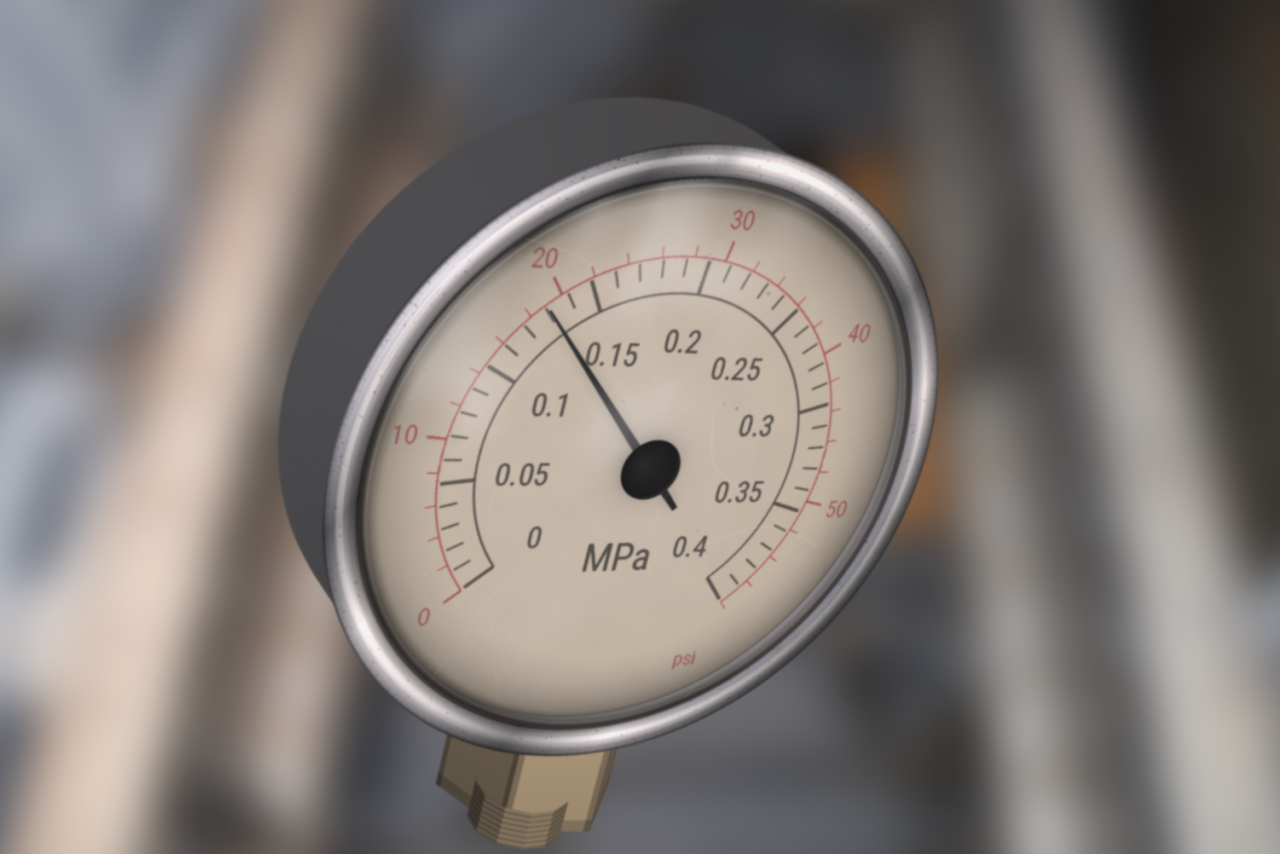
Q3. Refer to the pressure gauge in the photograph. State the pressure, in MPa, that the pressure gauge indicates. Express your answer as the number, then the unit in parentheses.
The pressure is 0.13 (MPa)
